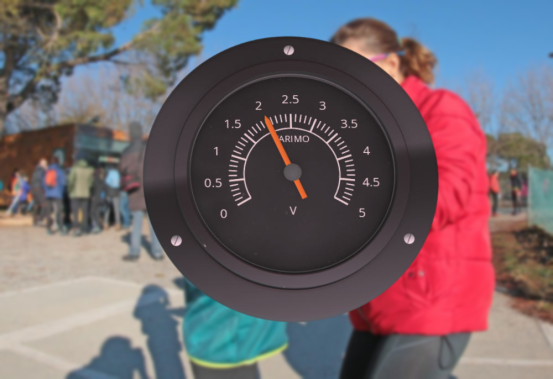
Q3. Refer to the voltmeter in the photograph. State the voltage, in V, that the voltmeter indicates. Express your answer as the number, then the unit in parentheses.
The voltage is 2 (V)
